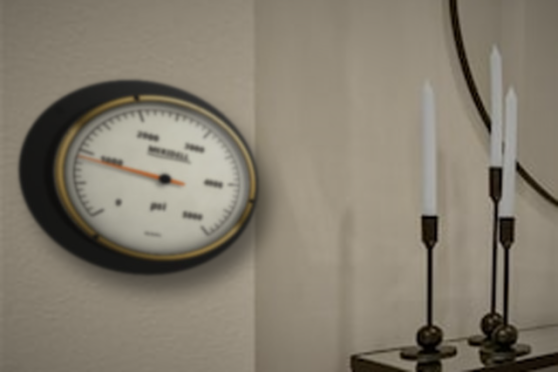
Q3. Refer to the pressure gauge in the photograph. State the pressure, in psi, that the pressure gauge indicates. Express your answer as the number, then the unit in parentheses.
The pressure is 900 (psi)
